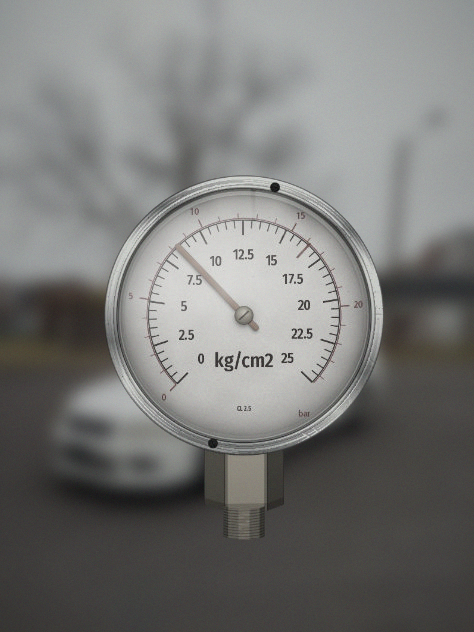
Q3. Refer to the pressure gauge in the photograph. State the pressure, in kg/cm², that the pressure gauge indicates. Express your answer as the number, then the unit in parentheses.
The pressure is 8.5 (kg/cm²)
